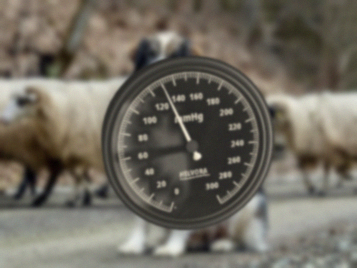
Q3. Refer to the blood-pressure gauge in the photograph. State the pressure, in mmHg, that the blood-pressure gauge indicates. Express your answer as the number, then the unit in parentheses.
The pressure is 130 (mmHg)
